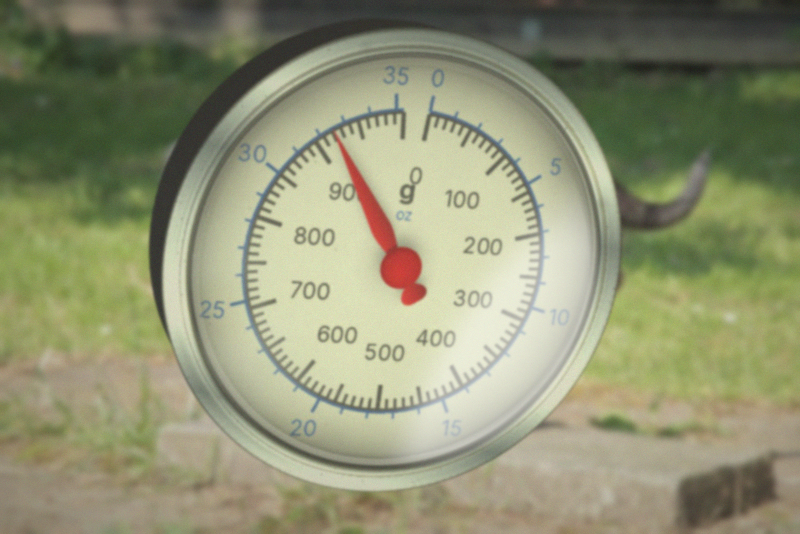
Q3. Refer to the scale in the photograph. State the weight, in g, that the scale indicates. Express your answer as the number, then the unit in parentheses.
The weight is 920 (g)
